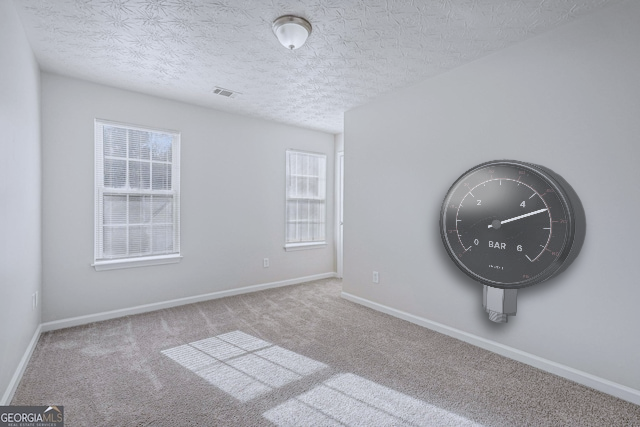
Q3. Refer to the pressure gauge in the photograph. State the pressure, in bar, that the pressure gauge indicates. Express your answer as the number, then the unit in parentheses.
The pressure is 4.5 (bar)
